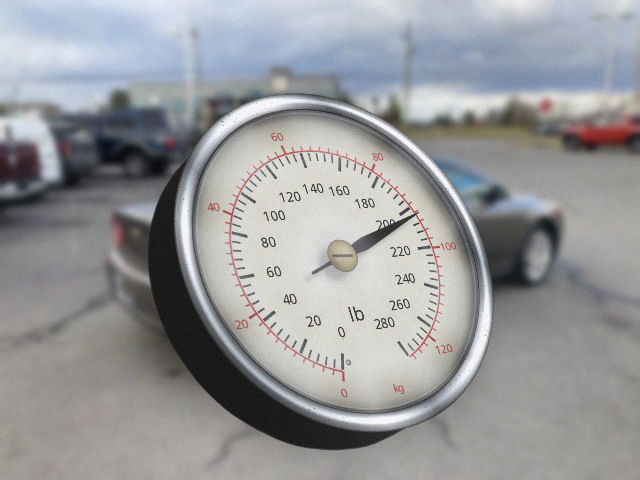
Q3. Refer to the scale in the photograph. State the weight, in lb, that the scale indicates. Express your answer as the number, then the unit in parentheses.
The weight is 204 (lb)
